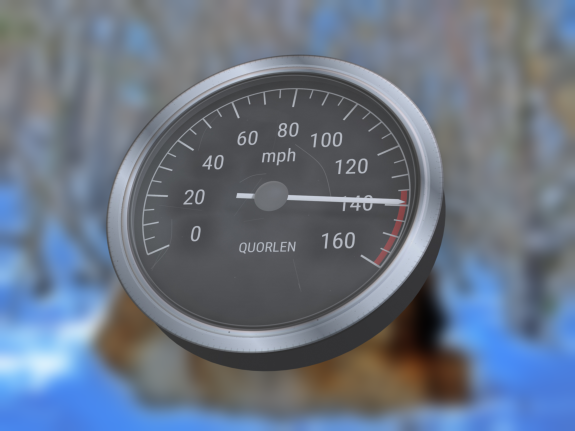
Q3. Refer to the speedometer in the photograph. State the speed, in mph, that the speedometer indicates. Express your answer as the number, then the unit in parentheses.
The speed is 140 (mph)
